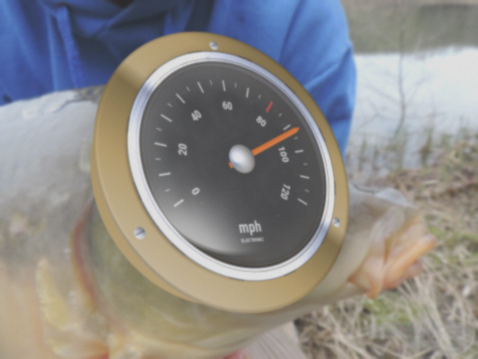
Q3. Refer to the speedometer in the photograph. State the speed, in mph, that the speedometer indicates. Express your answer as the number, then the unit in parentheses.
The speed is 92.5 (mph)
